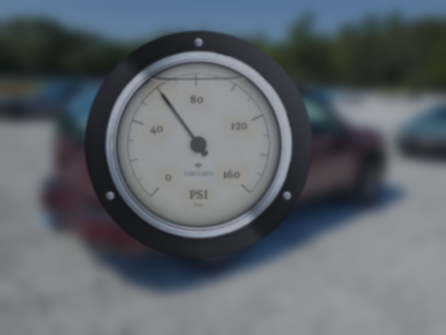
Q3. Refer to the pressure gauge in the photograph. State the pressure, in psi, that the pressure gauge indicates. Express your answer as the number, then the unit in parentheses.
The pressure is 60 (psi)
